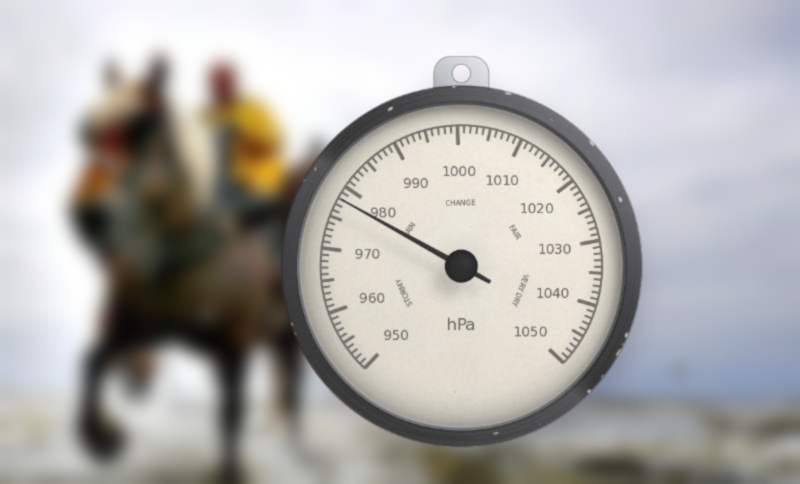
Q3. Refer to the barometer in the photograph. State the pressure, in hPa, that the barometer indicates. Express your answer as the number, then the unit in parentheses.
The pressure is 978 (hPa)
